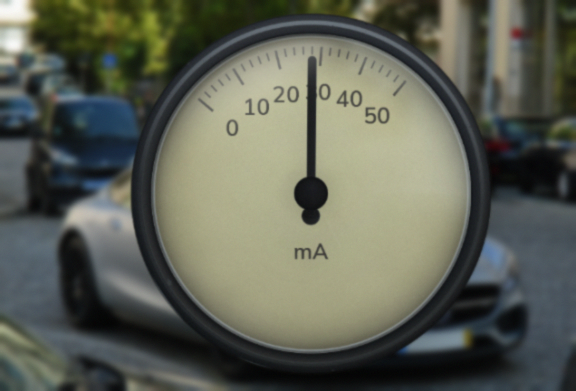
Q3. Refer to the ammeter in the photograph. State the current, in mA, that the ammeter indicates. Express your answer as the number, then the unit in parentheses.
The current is 28 (mA)
